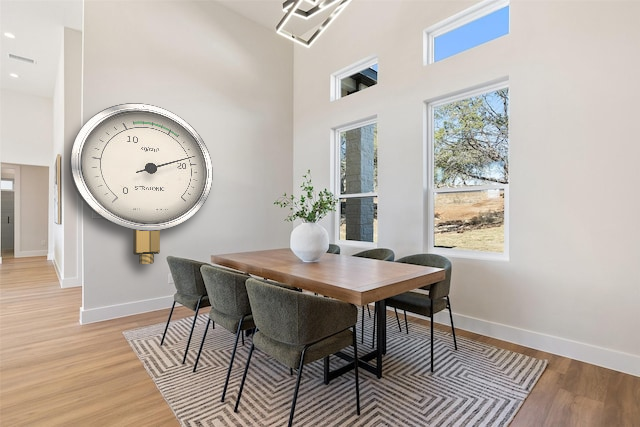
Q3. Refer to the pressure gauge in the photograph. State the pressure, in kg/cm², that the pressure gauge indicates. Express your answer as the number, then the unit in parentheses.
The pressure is 19 (kg/cm²)
